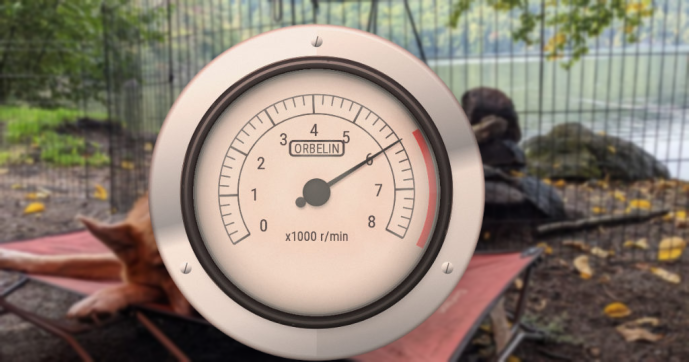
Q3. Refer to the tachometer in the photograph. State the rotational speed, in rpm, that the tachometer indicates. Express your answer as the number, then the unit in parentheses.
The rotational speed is 6000 (rpm)
